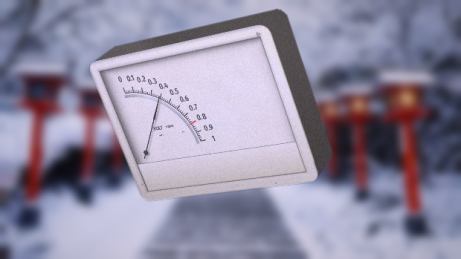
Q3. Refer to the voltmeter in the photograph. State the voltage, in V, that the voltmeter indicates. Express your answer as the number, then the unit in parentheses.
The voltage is 0.4 (V)
